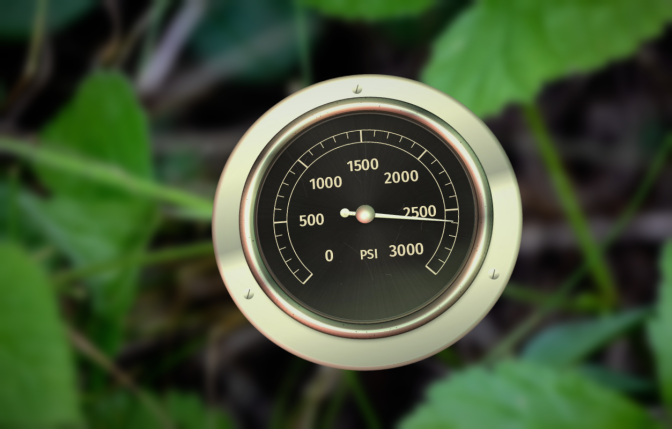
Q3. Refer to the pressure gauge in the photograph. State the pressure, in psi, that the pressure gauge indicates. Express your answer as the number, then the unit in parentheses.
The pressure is 2600 (psi)
